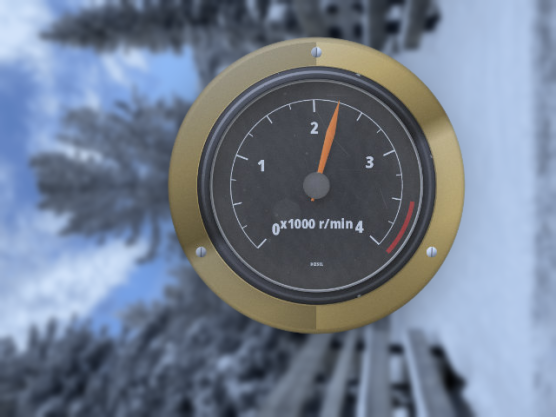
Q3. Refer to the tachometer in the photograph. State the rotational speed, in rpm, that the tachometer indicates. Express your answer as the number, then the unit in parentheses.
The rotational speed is 2250 (rpm)
